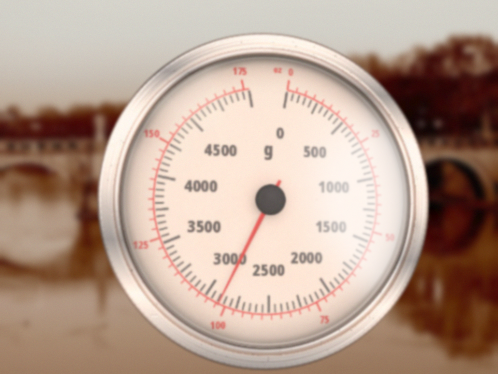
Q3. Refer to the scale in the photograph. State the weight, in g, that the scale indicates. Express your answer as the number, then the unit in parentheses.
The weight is 2900 (g)
